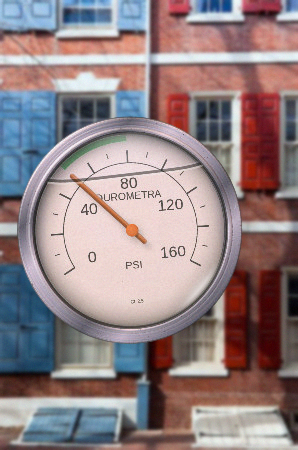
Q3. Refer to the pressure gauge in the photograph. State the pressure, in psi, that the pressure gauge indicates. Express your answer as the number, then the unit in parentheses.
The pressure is 50 (psi)
